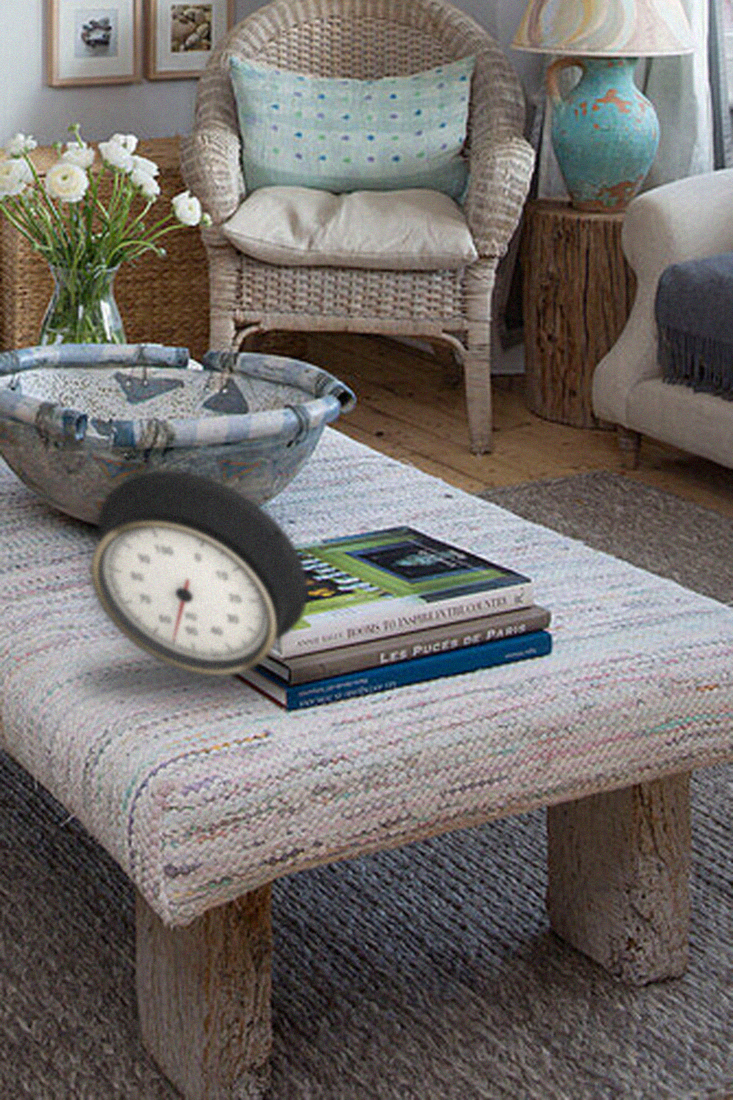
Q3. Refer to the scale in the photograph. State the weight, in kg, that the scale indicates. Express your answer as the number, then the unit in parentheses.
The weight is 55 (kg)
